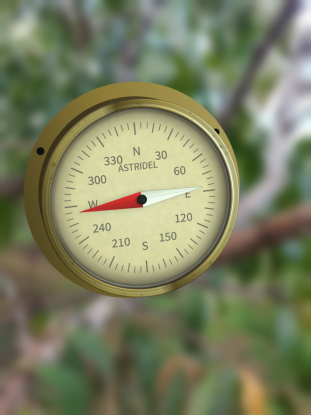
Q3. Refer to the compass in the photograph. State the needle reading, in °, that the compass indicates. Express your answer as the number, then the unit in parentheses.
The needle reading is 265 (°)
